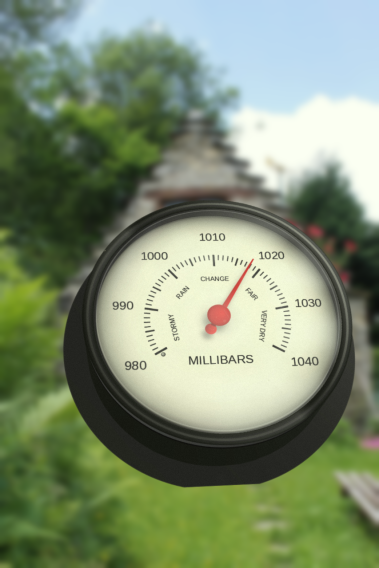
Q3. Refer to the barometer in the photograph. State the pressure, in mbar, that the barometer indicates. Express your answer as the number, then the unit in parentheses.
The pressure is 1018 (mbar)
